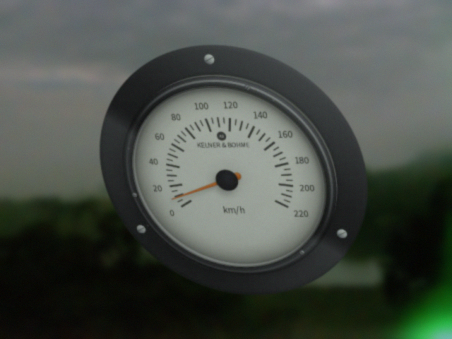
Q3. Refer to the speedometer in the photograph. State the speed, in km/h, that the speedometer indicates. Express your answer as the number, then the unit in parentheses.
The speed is 10 (km/h)
